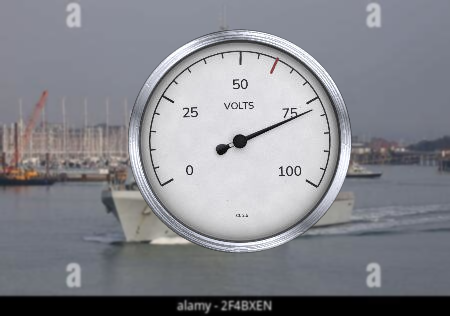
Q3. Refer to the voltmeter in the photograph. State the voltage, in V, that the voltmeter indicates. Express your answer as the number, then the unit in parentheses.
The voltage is 77.5 (V)
